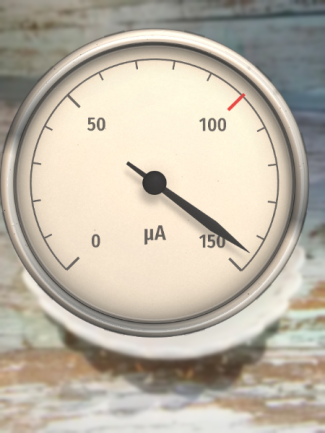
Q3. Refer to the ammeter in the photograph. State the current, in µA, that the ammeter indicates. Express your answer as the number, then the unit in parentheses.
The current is 145 (µA)
